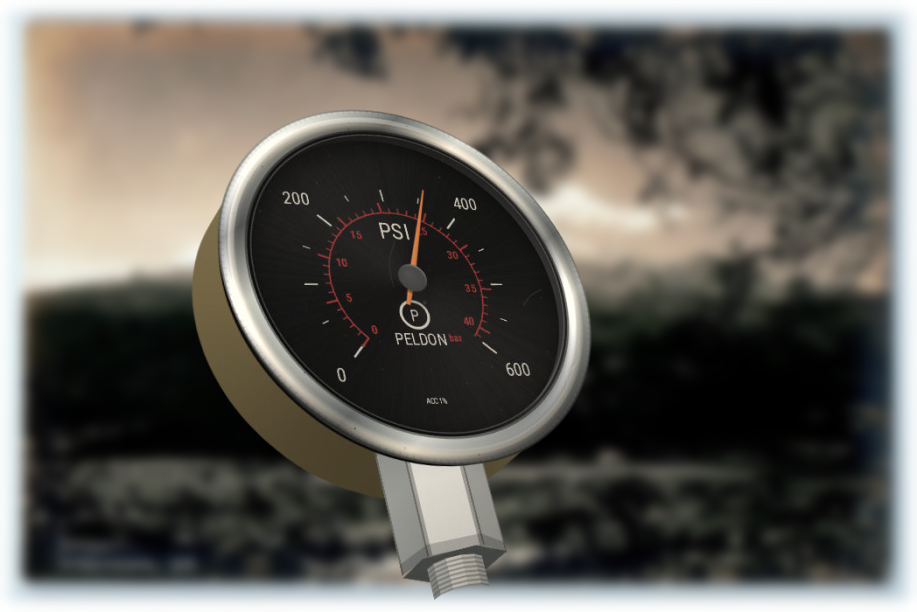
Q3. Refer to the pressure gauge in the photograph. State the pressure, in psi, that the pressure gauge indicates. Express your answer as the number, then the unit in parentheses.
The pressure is 350 (psi)
